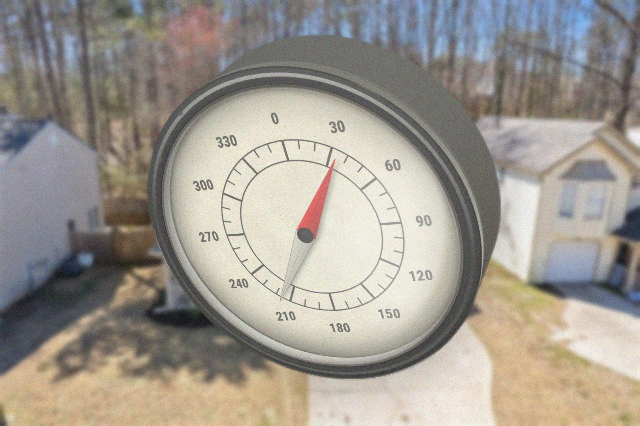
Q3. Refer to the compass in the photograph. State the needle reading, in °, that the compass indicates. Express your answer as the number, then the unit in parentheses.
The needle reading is 35 (°)
